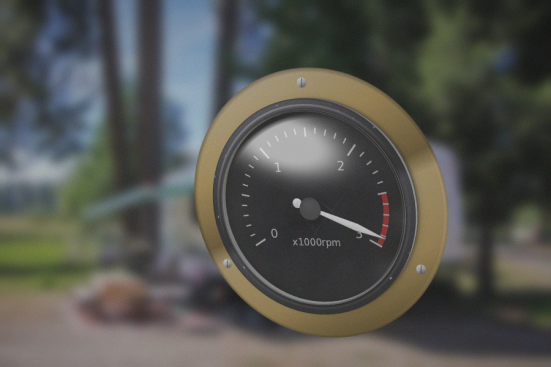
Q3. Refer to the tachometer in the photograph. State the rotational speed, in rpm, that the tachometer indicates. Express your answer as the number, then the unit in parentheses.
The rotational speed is 2900 (rpm)
